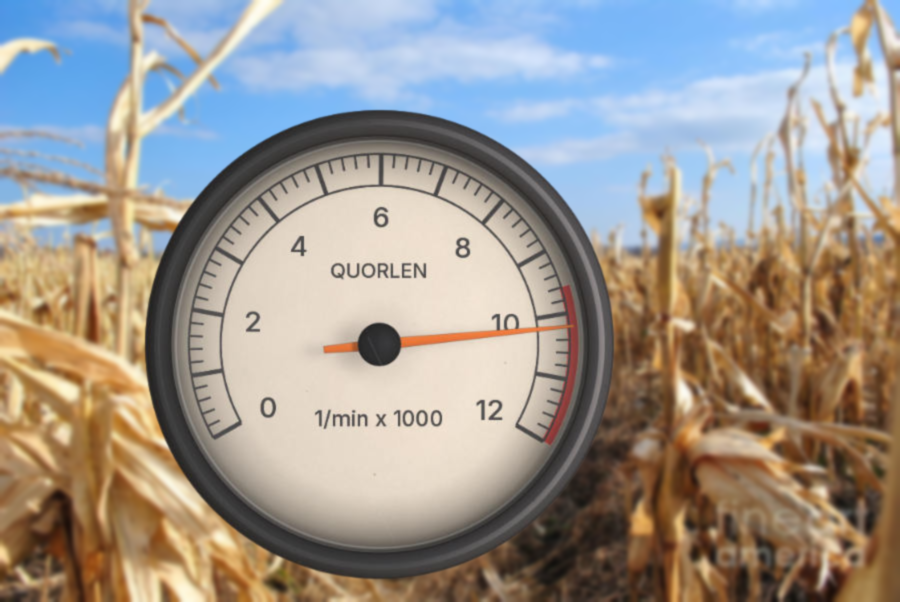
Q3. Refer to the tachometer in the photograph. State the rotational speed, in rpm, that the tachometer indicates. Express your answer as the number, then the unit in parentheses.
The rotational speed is 10200 (rpm)
